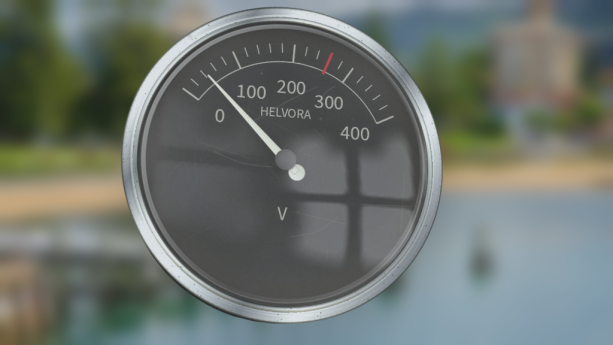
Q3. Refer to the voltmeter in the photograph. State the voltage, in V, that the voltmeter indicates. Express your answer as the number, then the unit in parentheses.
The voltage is 40 (V)
